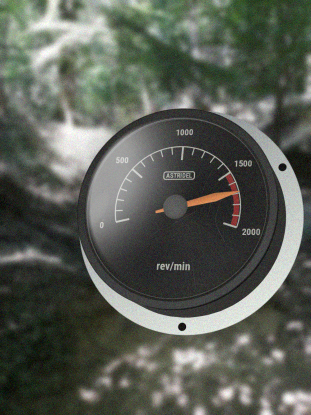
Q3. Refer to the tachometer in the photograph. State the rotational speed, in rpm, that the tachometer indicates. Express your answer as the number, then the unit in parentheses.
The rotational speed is 1700 (rpm)
